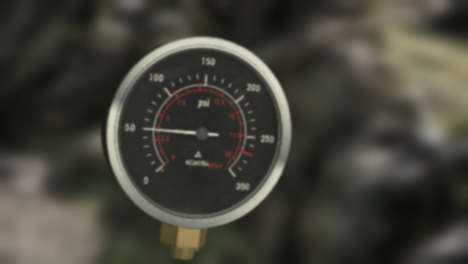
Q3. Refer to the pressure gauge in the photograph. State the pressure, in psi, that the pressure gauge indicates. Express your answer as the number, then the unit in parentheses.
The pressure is 50 (psi)
